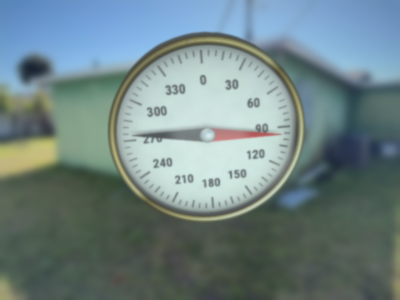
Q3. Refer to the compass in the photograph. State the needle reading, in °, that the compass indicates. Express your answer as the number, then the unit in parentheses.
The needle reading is 95 (°)
